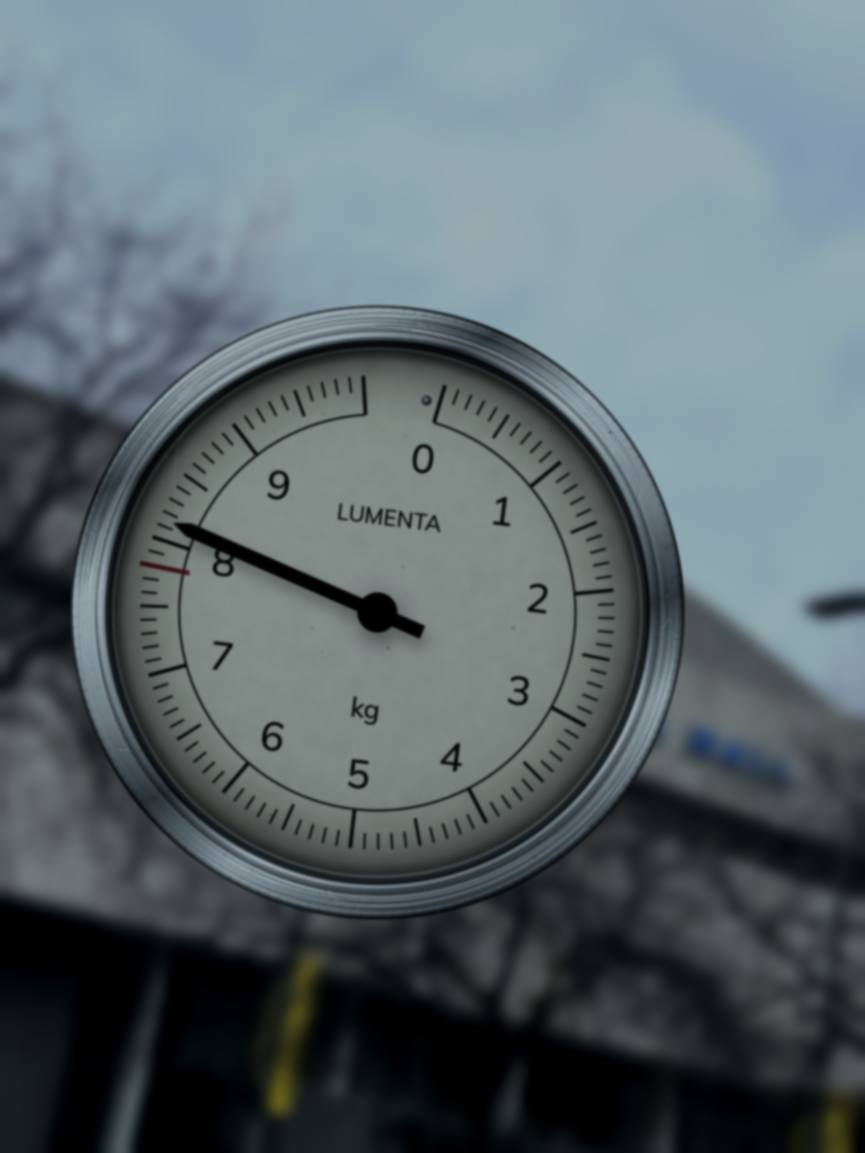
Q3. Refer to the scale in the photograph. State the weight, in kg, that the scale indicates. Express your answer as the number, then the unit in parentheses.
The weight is 8.15 (kg)
